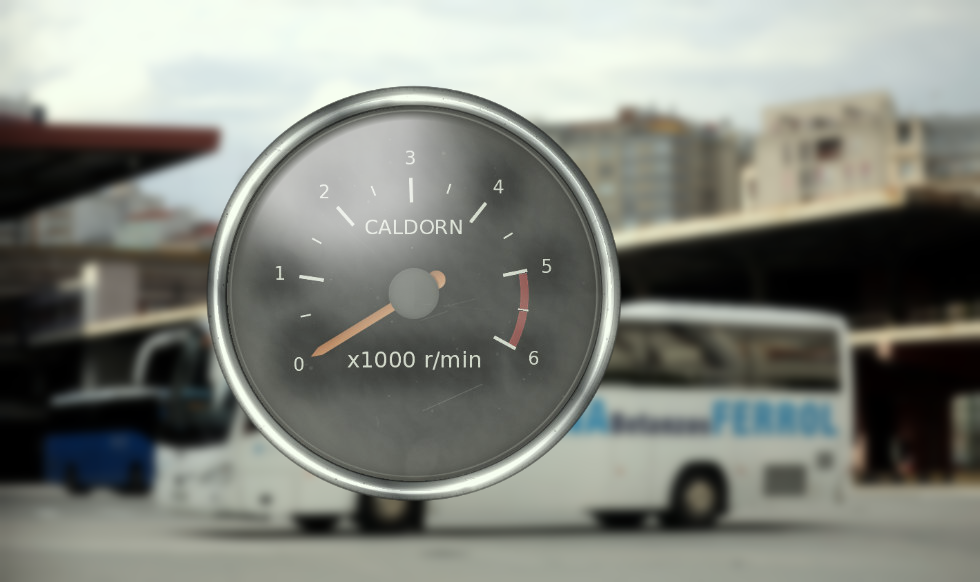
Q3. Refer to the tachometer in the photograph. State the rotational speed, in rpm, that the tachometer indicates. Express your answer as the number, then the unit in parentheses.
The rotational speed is 0 (rpm)
